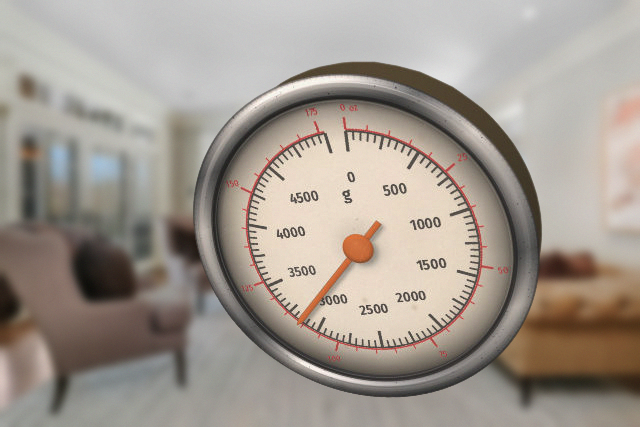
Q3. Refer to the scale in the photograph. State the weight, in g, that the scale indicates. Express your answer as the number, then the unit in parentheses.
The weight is 3150 (g)
